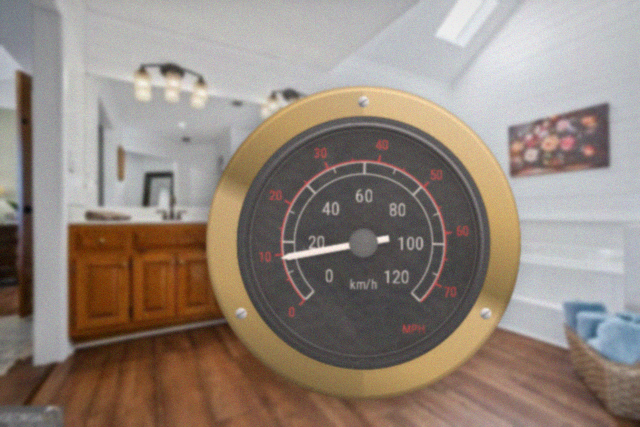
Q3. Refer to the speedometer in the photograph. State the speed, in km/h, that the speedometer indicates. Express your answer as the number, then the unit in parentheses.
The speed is 15 (km/h)
